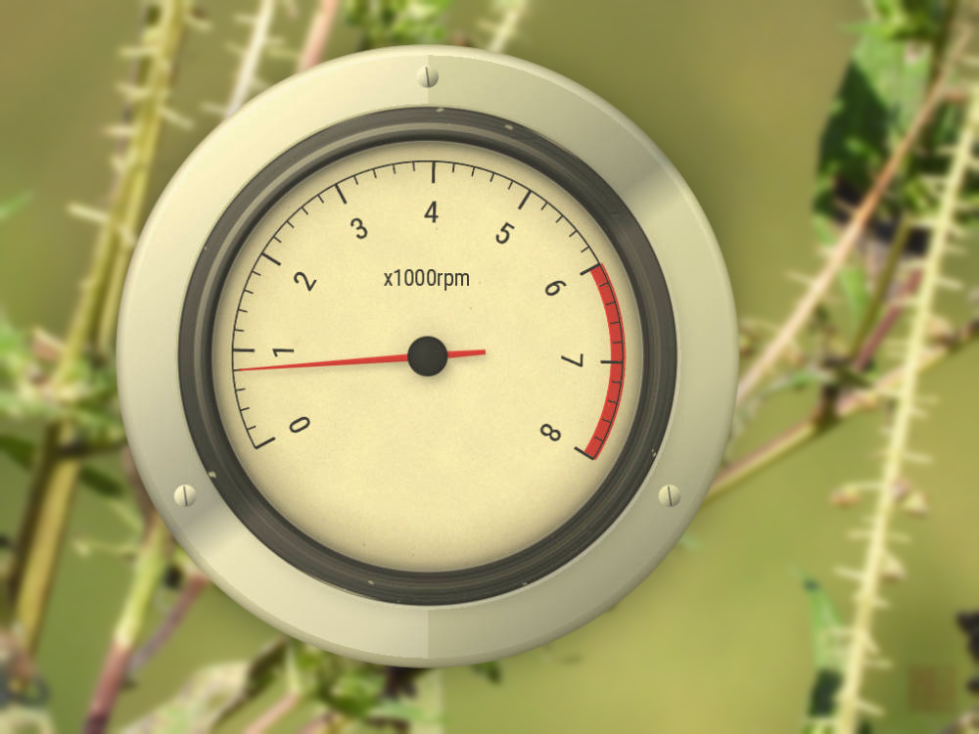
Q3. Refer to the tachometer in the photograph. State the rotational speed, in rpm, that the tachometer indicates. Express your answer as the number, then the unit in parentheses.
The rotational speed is 800 (rpm)
